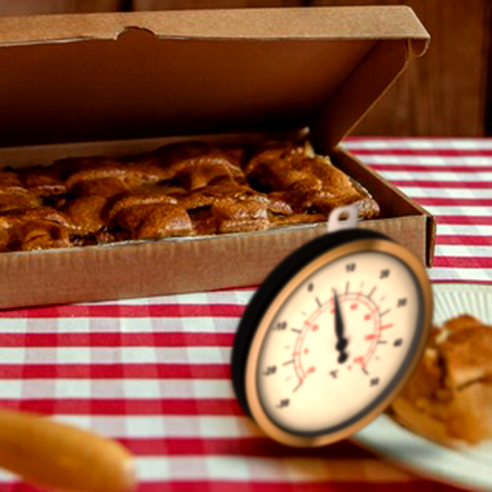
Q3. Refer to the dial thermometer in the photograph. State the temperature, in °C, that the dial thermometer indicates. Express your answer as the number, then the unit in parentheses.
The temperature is 5 (°C)
